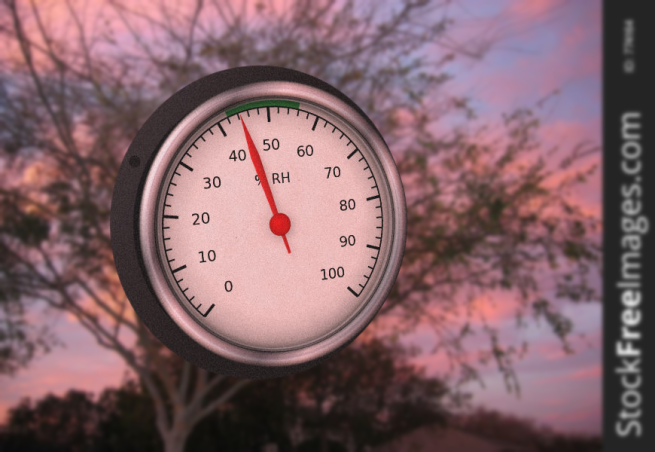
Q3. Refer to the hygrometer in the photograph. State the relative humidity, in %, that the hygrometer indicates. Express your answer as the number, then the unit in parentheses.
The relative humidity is 44 (%)
